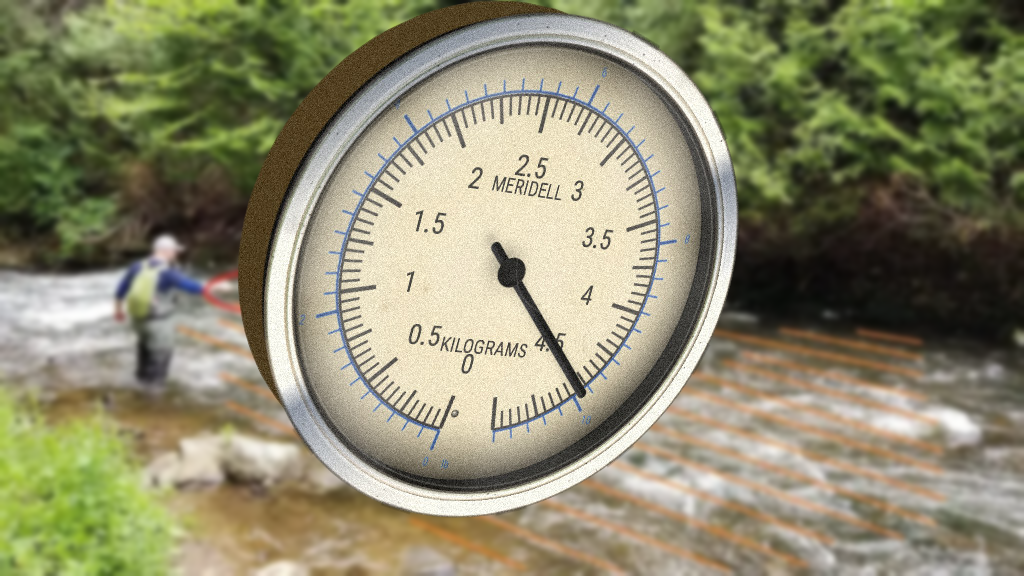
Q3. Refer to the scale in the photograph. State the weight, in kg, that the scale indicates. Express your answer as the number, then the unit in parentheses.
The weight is 4.5 (kg)
